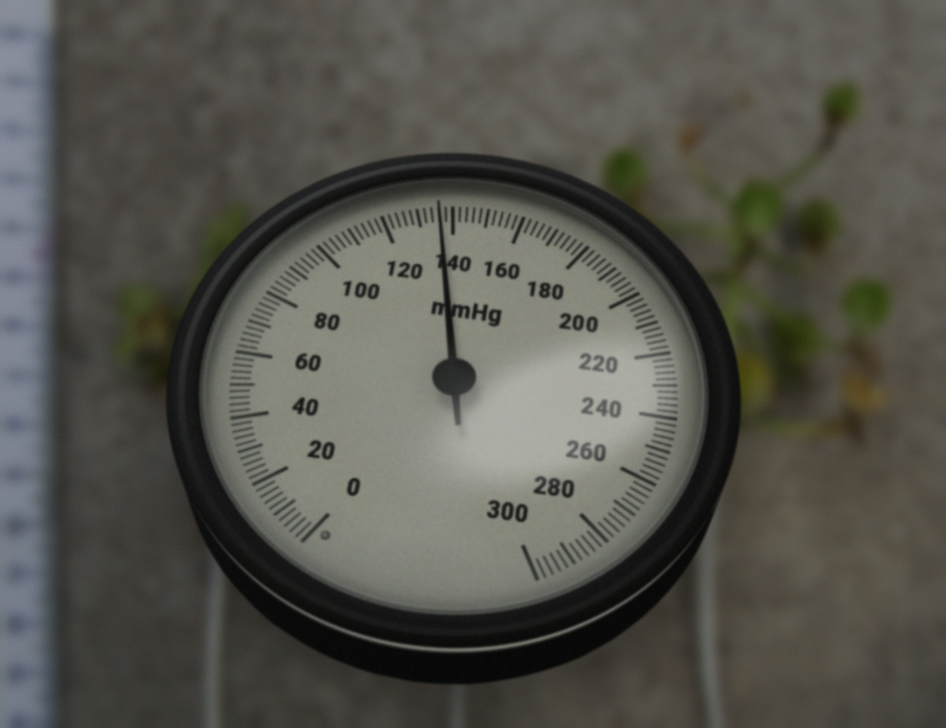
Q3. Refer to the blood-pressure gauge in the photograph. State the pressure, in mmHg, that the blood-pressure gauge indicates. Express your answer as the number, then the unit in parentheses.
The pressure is 136 (mmHg)
